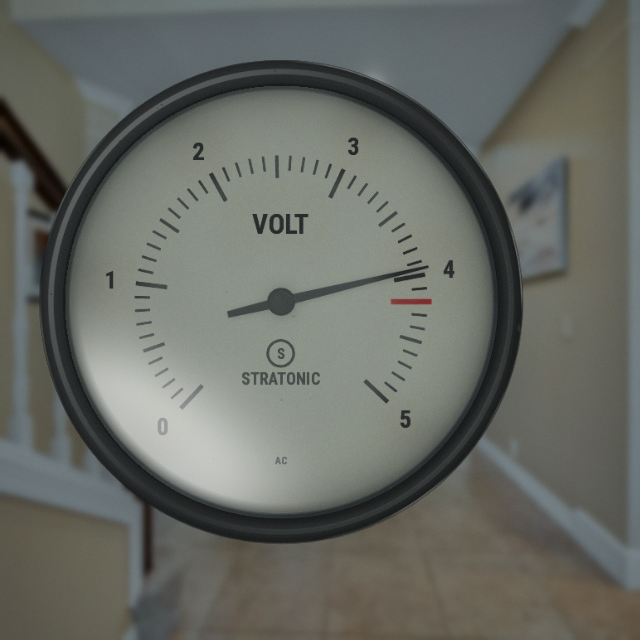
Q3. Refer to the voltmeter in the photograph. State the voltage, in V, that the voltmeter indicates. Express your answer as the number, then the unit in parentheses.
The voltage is 3.95 (V)
